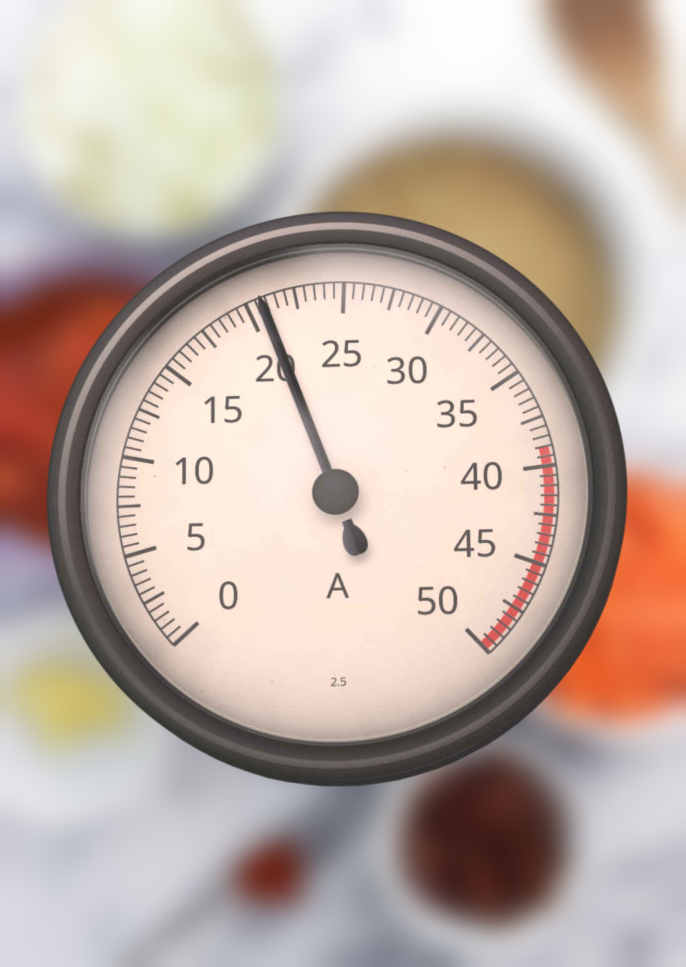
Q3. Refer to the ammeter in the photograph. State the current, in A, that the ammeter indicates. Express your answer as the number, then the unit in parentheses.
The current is 20.75 (A)
